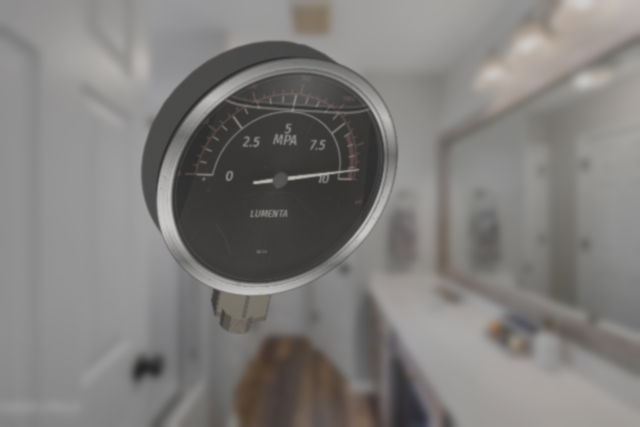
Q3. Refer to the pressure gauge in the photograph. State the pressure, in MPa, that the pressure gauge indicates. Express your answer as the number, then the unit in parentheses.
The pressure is 9.5 (MPa)
